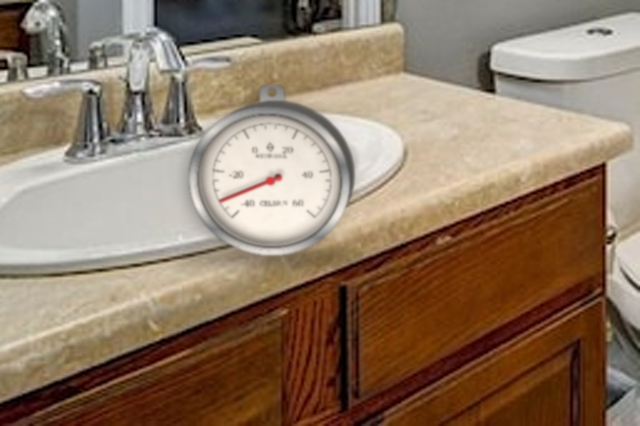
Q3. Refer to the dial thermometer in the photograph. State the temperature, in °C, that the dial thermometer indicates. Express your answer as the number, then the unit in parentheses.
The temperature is -32 (°C)
